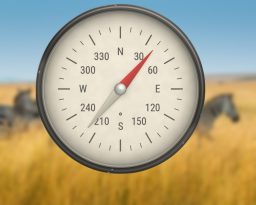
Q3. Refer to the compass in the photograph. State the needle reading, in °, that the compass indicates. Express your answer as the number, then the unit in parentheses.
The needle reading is 40 (°)
